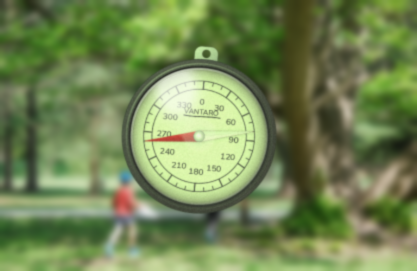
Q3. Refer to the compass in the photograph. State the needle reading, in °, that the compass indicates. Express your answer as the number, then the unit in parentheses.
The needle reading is 260 (°)
